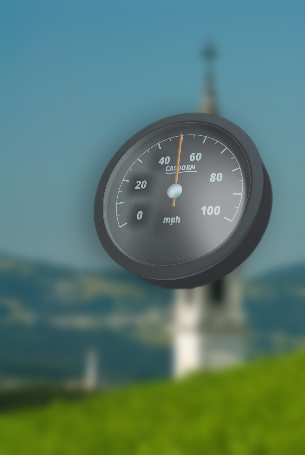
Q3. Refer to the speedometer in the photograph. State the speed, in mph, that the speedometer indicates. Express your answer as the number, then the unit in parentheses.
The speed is 50 (mph)
